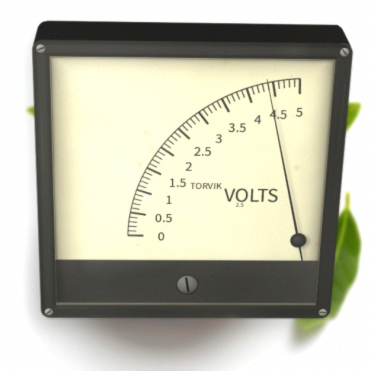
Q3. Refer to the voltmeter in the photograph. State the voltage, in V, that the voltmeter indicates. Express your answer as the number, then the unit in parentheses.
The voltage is 4.4 (V)
